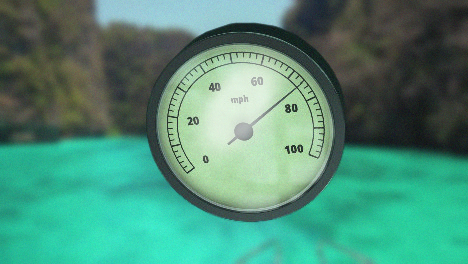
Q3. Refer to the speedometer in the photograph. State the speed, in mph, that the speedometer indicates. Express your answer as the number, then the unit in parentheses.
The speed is 74 (mph)
